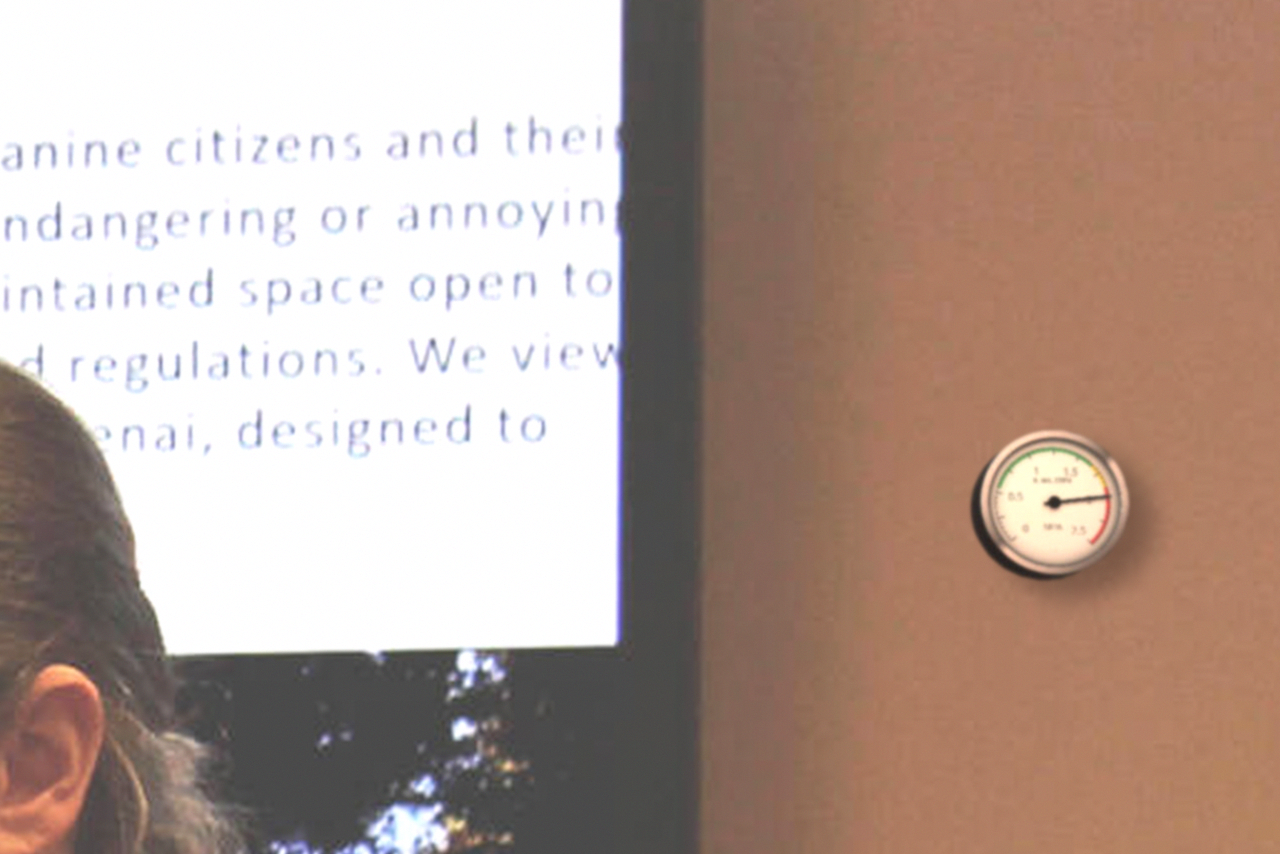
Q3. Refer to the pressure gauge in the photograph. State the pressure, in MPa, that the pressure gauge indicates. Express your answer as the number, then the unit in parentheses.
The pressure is 2 (MPa)
